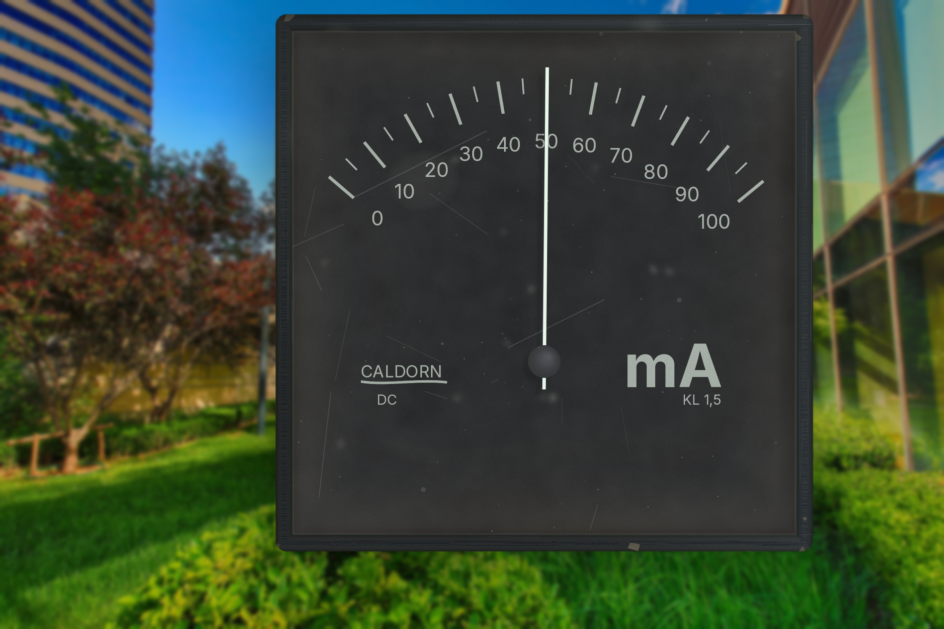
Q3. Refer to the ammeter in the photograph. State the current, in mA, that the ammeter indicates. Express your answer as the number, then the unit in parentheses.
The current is 50 (mA)
